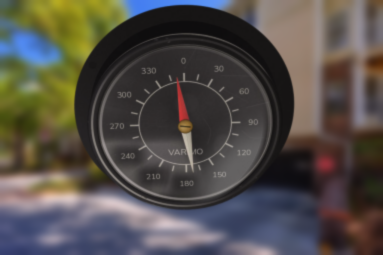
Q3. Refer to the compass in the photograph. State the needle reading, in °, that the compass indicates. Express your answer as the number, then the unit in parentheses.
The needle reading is 352.5 (°)
